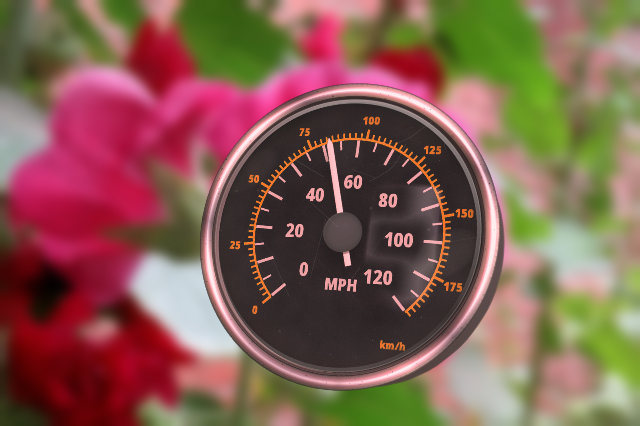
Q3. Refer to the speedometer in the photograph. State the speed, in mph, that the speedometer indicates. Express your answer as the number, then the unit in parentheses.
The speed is 52.5 (mph)
